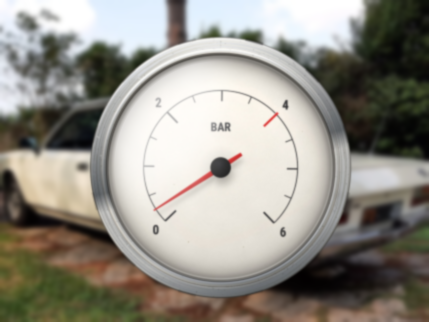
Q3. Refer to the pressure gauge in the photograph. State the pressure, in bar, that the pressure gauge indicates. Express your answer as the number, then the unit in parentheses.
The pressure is 0.25 (bar)
